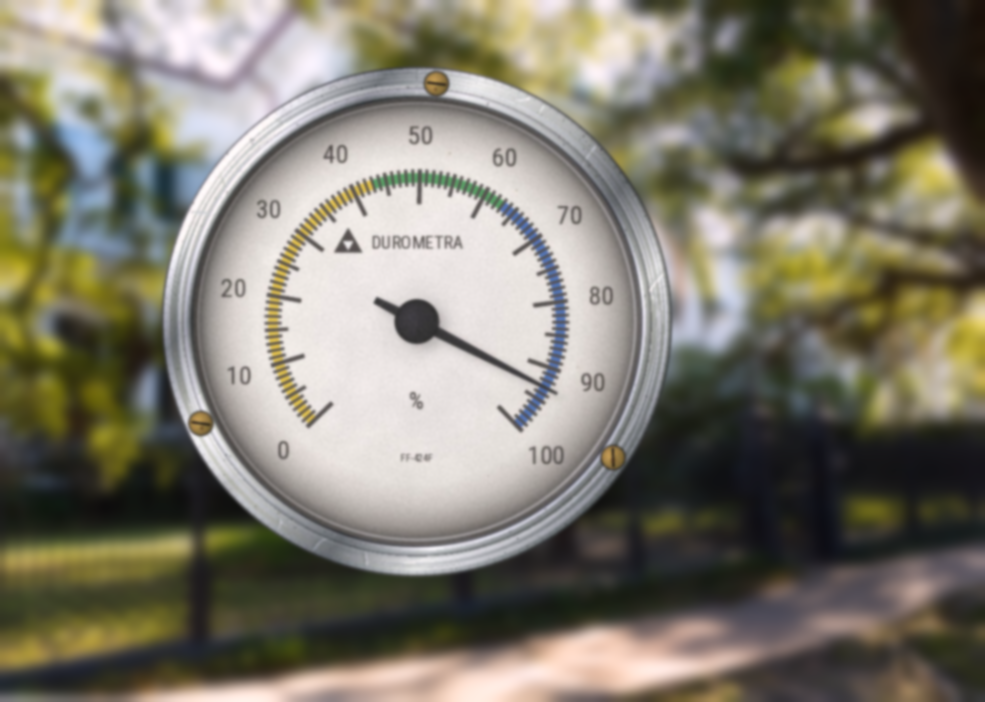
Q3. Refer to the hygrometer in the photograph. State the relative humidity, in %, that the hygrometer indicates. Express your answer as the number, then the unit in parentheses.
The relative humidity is 93 (%)
